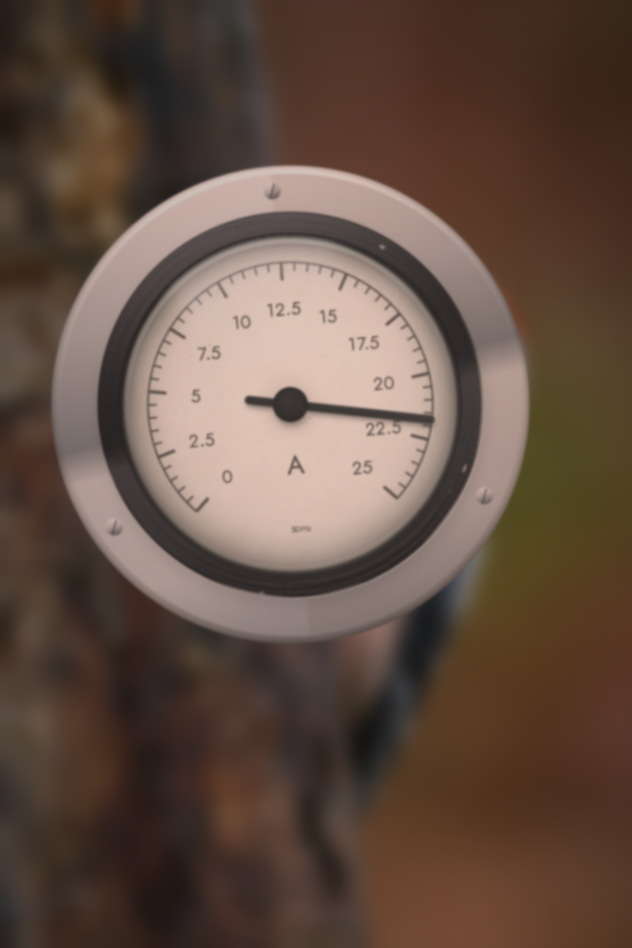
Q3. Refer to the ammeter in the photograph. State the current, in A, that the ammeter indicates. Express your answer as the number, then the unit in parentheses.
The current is 21.75 (A)
